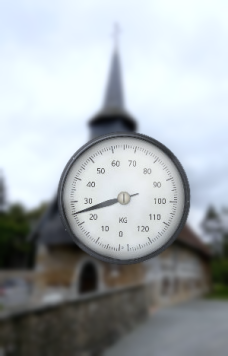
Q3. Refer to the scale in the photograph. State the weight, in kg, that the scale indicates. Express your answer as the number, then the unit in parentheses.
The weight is 25 (kg)
